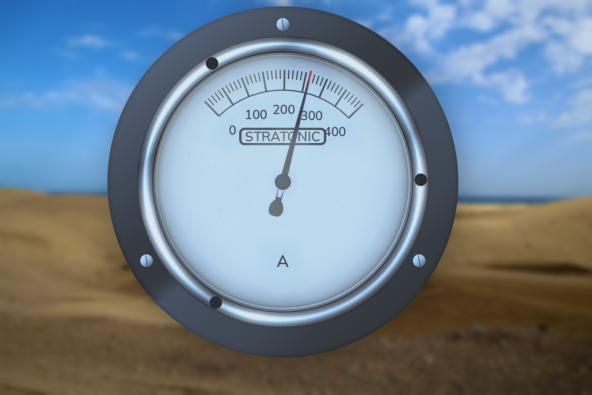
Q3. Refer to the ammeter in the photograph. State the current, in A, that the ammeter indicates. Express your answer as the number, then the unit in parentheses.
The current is 260 (A)
